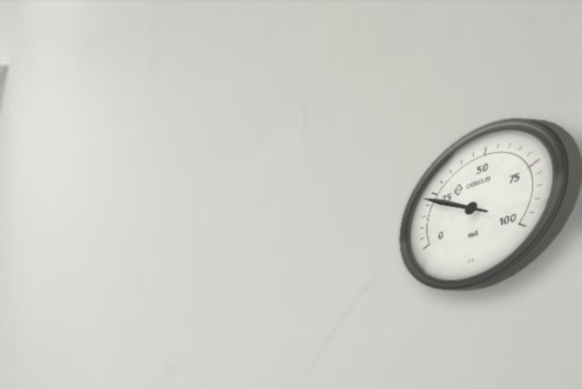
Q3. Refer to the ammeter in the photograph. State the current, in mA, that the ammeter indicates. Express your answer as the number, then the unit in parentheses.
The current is 22.5 (mA)
